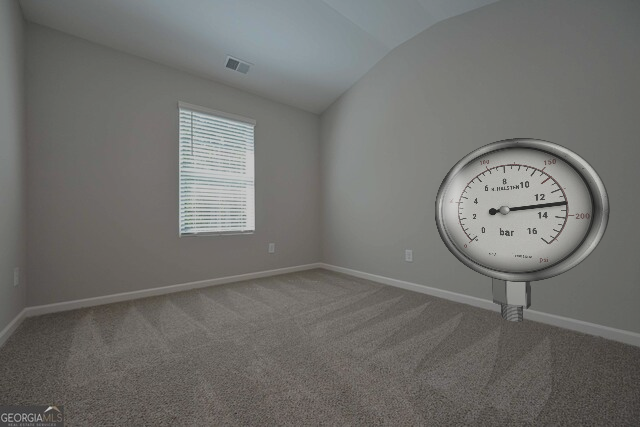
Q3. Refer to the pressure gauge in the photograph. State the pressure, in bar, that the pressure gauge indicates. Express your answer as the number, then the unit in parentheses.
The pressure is 13 (bar)
